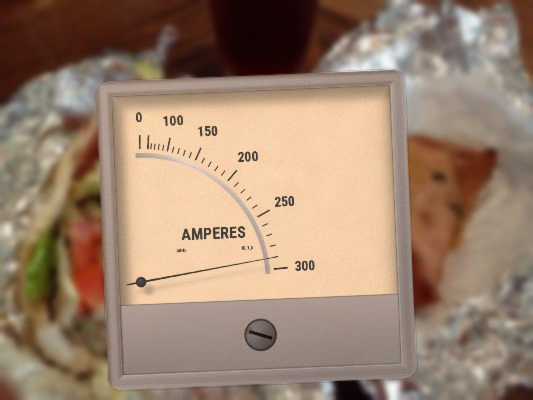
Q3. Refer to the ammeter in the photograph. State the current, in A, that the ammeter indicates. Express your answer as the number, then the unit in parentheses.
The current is 290 (A)
